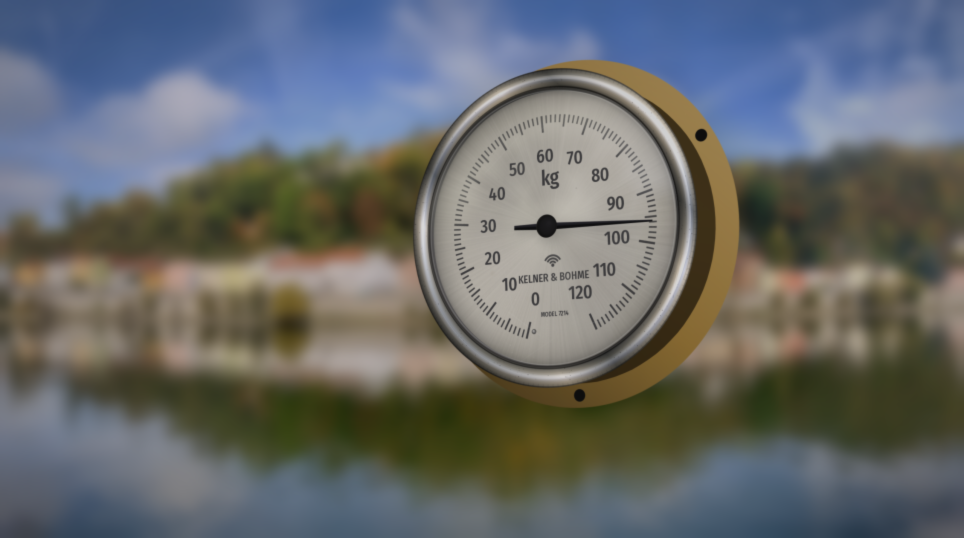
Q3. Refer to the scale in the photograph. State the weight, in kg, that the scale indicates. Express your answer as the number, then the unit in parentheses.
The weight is 96 (kg)
